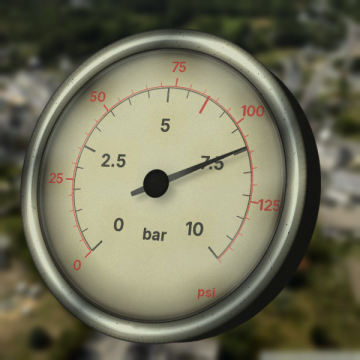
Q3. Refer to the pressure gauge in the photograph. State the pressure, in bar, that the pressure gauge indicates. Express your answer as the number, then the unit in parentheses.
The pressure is 7.5 (bar)
